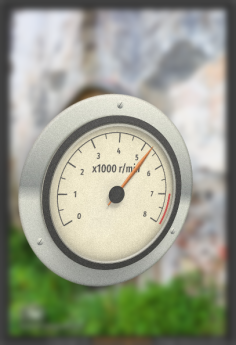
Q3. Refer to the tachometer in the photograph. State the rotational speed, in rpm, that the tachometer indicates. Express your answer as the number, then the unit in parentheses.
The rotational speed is 5250 (rpm)
